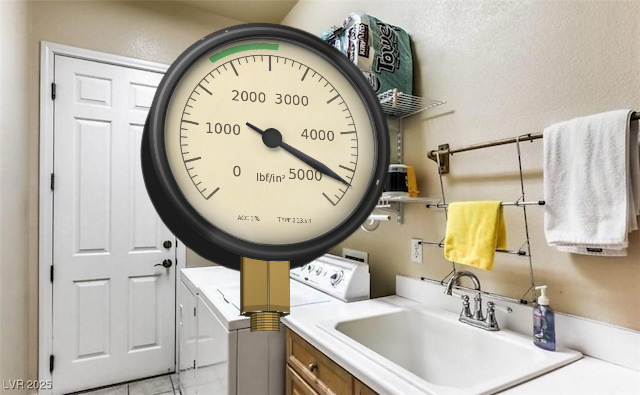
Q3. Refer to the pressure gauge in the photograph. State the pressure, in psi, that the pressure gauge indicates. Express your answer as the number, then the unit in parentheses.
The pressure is 4700 (psi)
